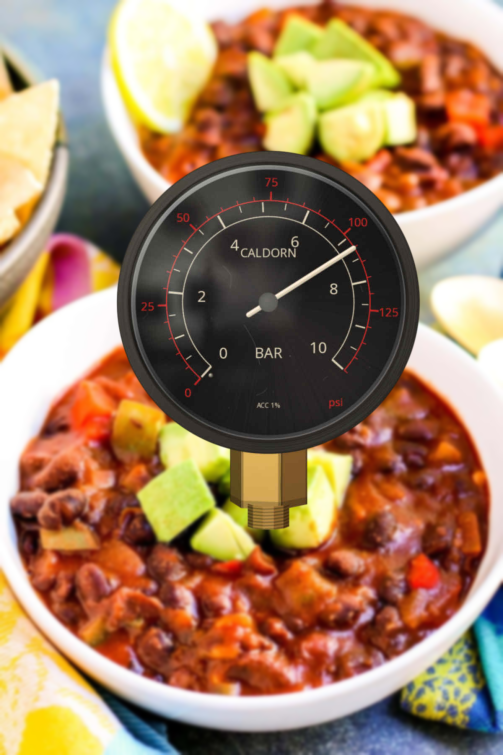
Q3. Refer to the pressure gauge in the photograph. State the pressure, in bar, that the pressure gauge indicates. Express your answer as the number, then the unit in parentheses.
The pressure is 7.25 (bar)
